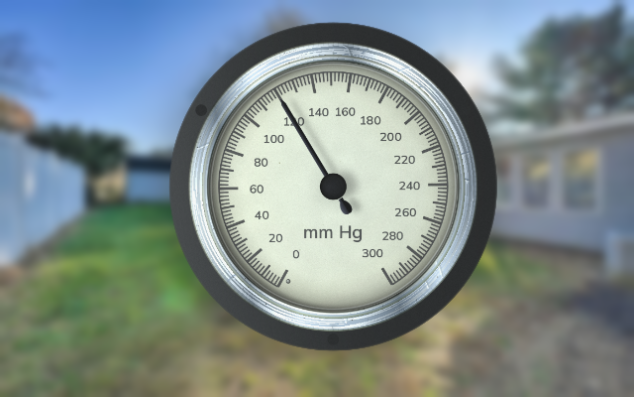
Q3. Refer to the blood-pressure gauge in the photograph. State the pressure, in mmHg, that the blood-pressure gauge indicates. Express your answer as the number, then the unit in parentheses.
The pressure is 120 (mmHg)
